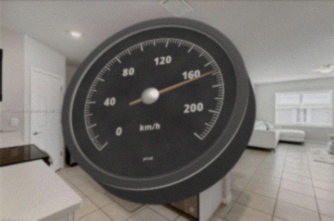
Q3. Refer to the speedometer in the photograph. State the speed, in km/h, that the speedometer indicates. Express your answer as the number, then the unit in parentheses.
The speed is 170 (km/h)
